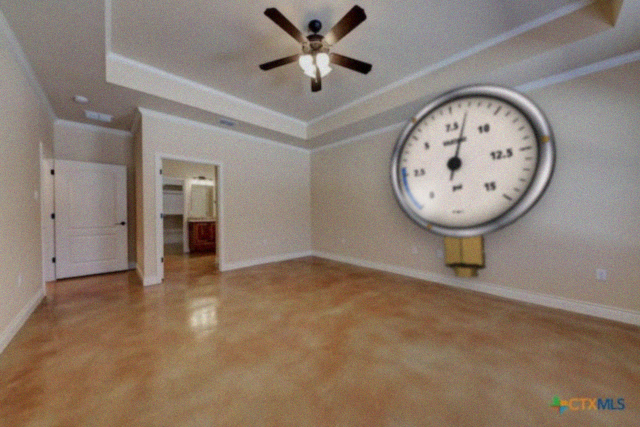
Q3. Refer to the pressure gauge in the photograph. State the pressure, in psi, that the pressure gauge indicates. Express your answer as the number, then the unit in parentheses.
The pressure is 8.5 (psi)
